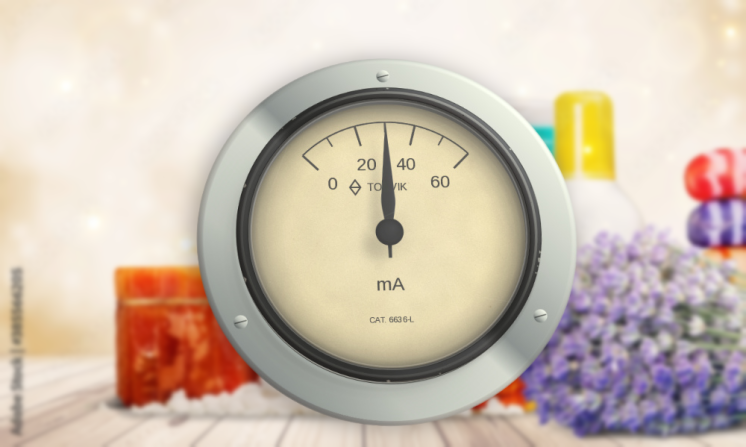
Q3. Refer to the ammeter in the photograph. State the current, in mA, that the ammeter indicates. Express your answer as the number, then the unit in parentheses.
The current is 30 (mA)
